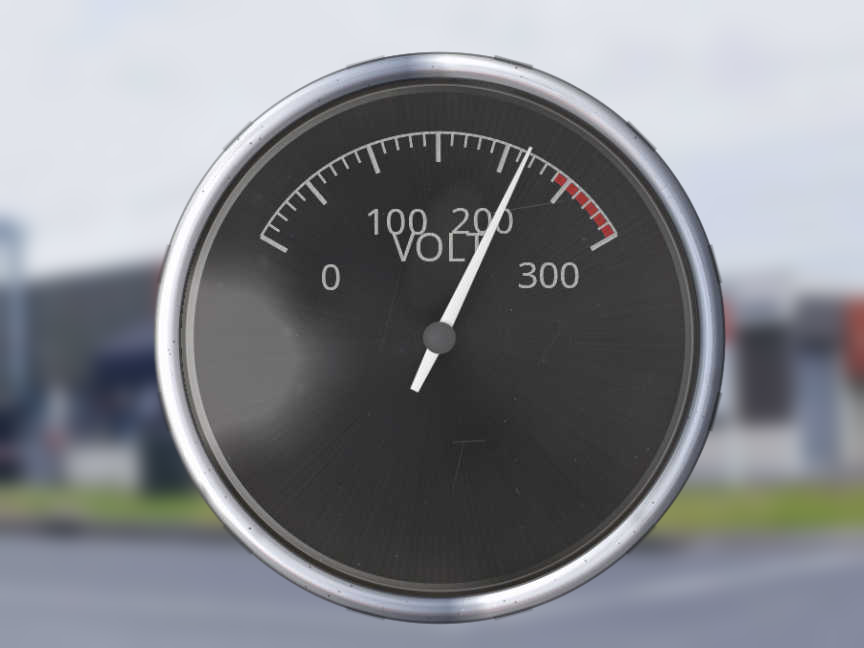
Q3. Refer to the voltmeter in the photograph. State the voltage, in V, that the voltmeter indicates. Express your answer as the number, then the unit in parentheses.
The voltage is 215 (V)
